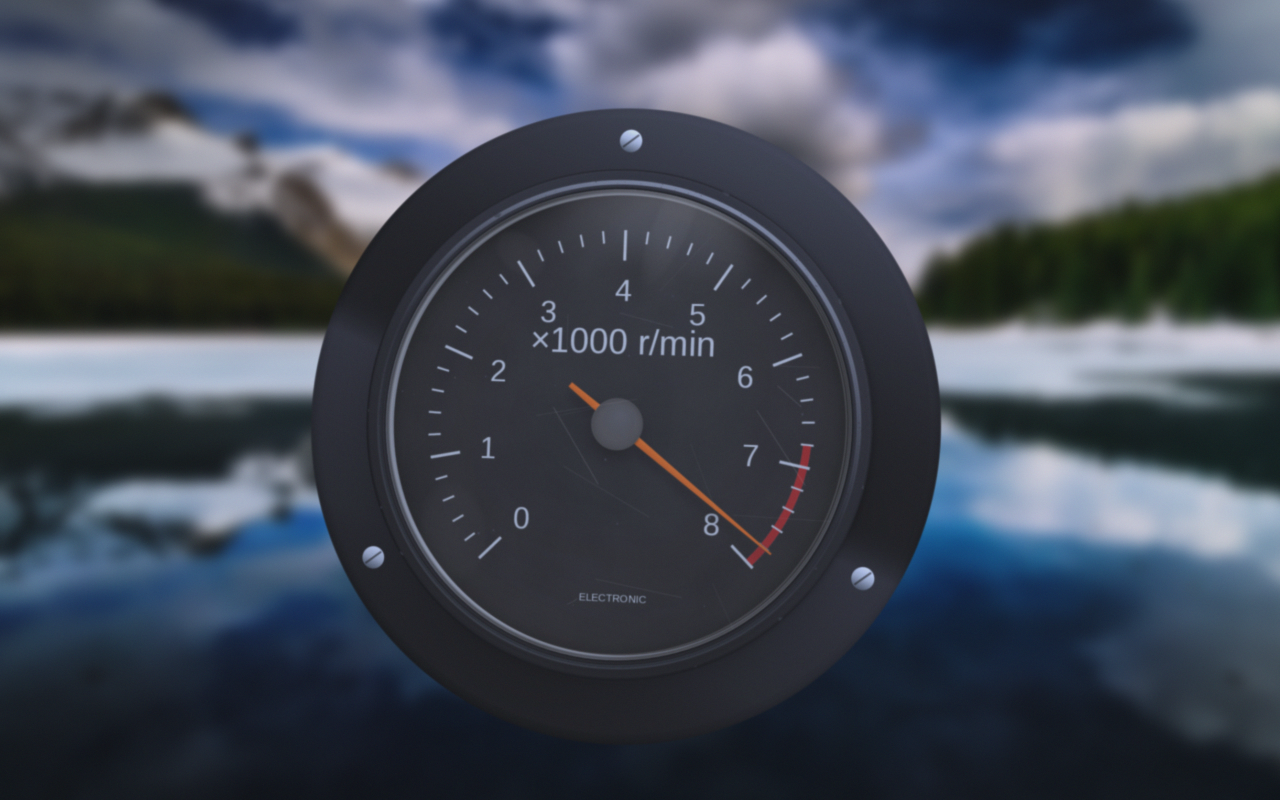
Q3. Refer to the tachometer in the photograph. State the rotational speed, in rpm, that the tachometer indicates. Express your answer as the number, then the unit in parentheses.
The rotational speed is 7800 (rpm)
